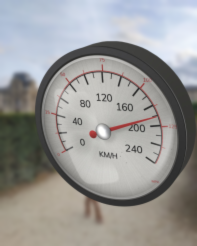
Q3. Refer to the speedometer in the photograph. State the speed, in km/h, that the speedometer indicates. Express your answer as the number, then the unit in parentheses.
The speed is 190 (km/h)
